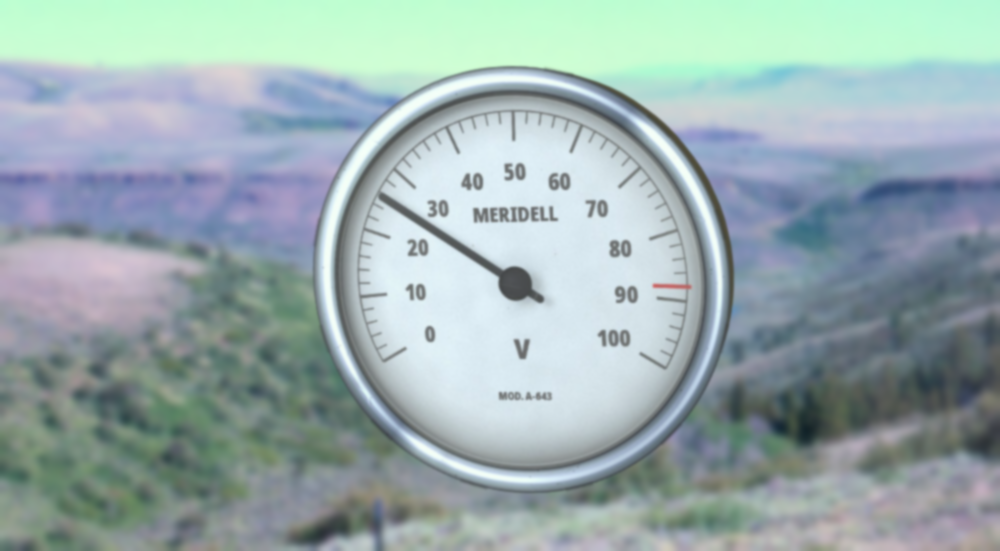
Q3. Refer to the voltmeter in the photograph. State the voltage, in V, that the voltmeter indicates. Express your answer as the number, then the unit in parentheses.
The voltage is 26 (V)
